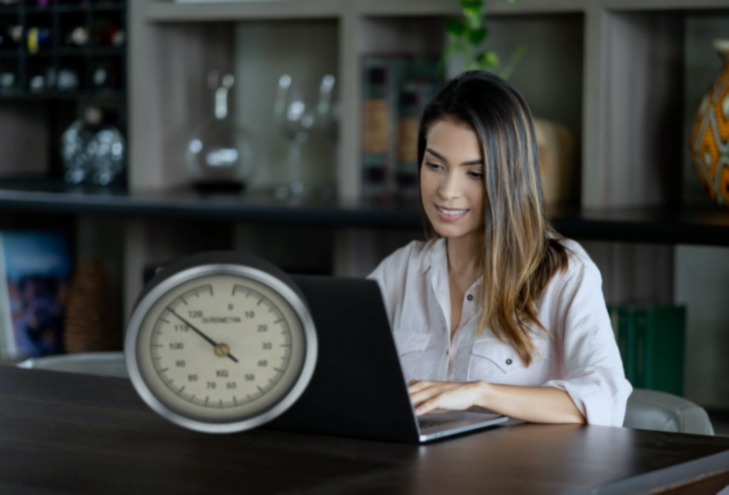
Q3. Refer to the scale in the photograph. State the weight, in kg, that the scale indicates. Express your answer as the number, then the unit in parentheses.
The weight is 115 (kg)
